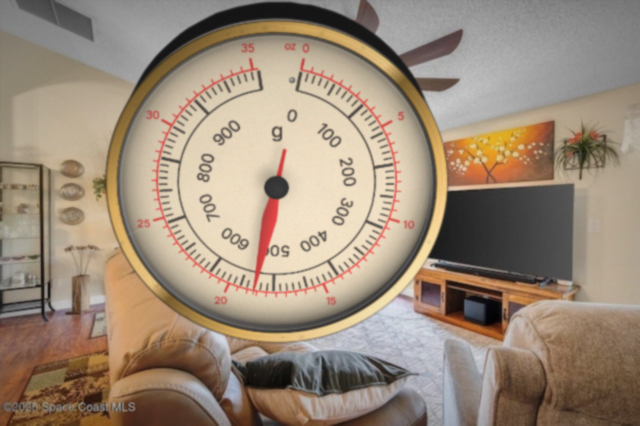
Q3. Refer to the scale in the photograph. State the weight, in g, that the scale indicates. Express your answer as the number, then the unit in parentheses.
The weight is 530 (g)
